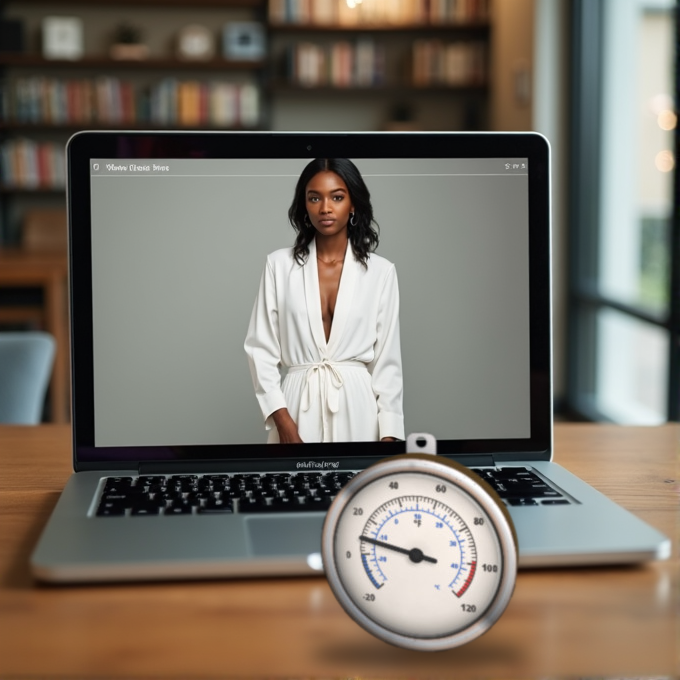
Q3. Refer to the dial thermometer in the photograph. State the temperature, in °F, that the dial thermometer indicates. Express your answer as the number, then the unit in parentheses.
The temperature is 10 (°F)
